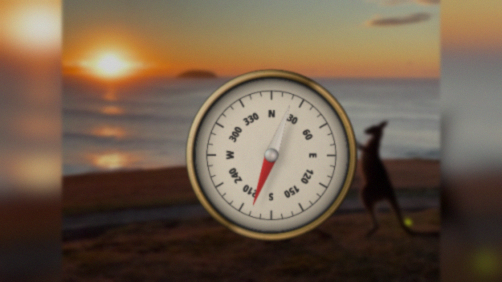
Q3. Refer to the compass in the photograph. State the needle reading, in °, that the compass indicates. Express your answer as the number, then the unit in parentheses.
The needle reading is 200 (°)
